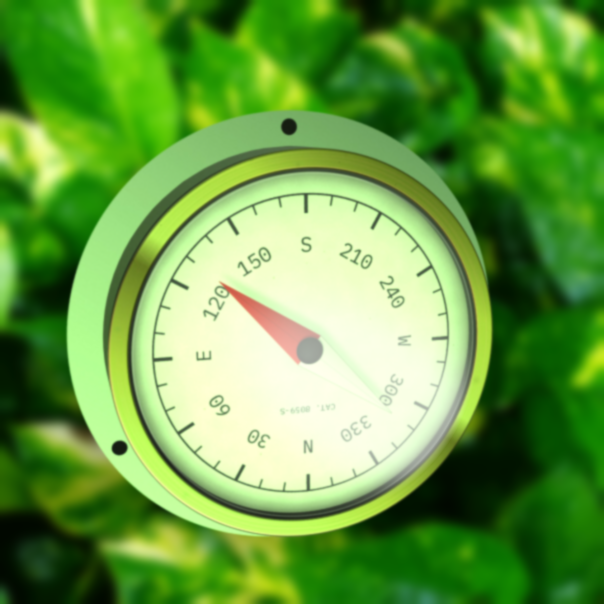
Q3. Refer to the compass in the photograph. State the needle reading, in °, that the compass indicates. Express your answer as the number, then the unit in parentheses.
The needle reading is 130 (°)
